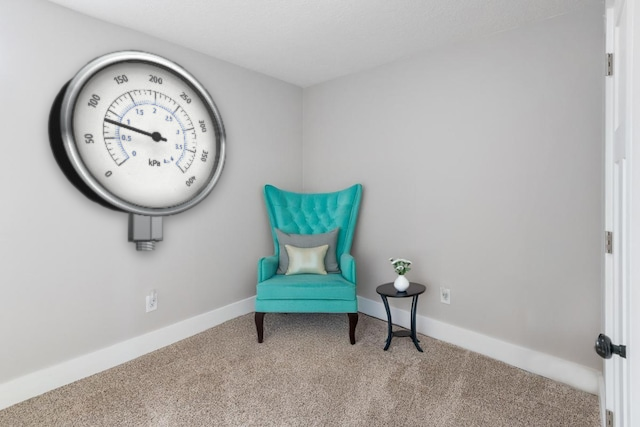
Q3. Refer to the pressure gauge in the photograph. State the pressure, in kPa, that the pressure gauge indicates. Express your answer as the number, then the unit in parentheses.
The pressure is 80 (kPa)
